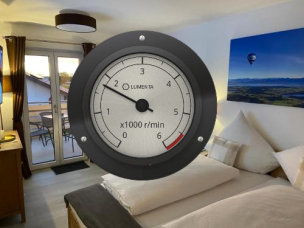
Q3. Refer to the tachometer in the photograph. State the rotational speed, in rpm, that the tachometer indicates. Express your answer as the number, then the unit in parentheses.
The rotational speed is 1750 (rpm)
